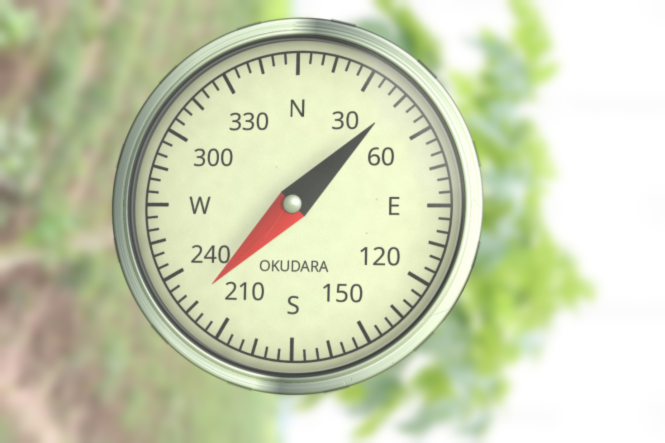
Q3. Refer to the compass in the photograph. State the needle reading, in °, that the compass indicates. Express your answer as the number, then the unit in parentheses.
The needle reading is 225 (°)
